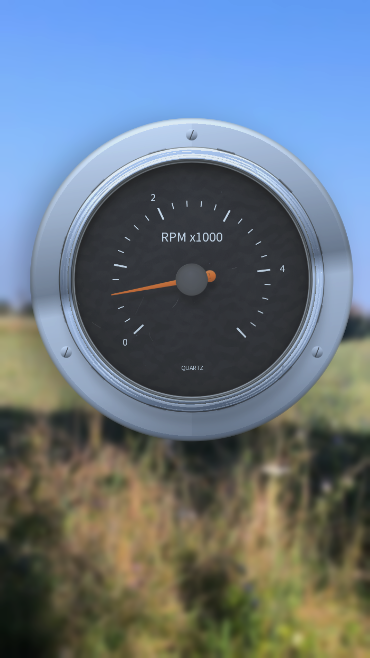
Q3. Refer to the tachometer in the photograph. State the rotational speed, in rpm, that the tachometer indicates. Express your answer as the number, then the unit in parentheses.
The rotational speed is 600 (rpm)
